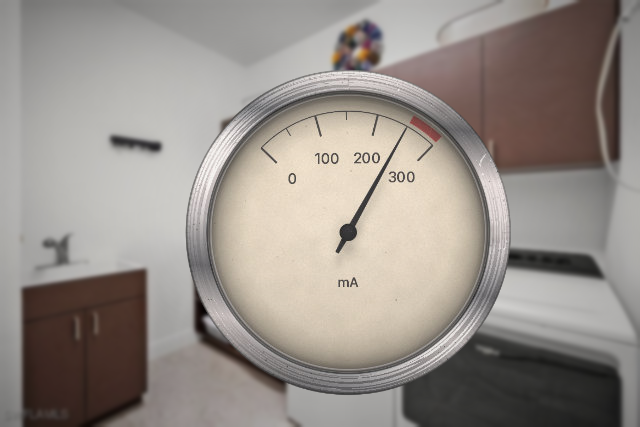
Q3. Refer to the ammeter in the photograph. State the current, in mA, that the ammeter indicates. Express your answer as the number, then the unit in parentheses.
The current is 250 (mA)
